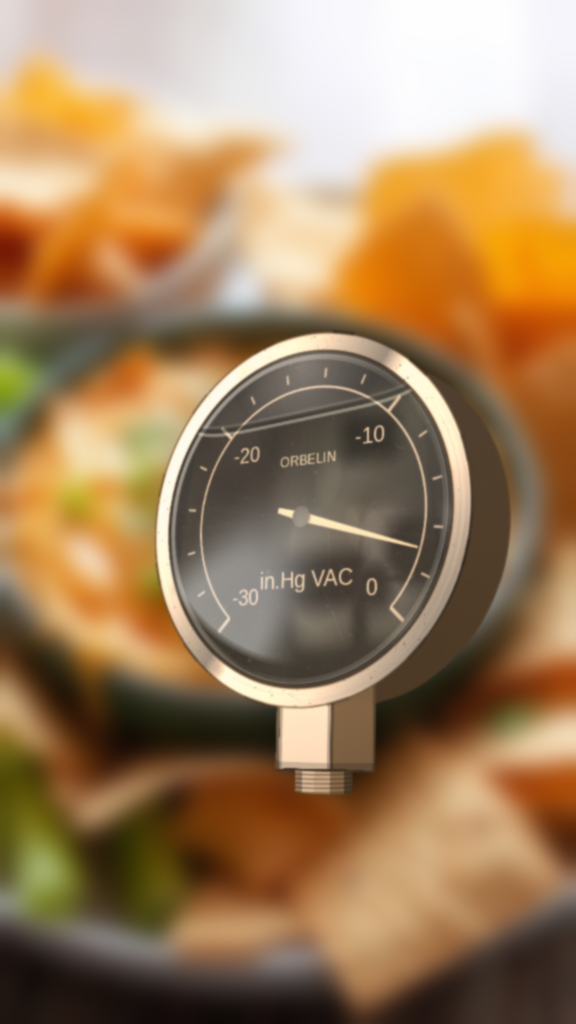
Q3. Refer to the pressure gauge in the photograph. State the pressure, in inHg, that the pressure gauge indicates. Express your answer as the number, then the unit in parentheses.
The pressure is -3 (inHg)
